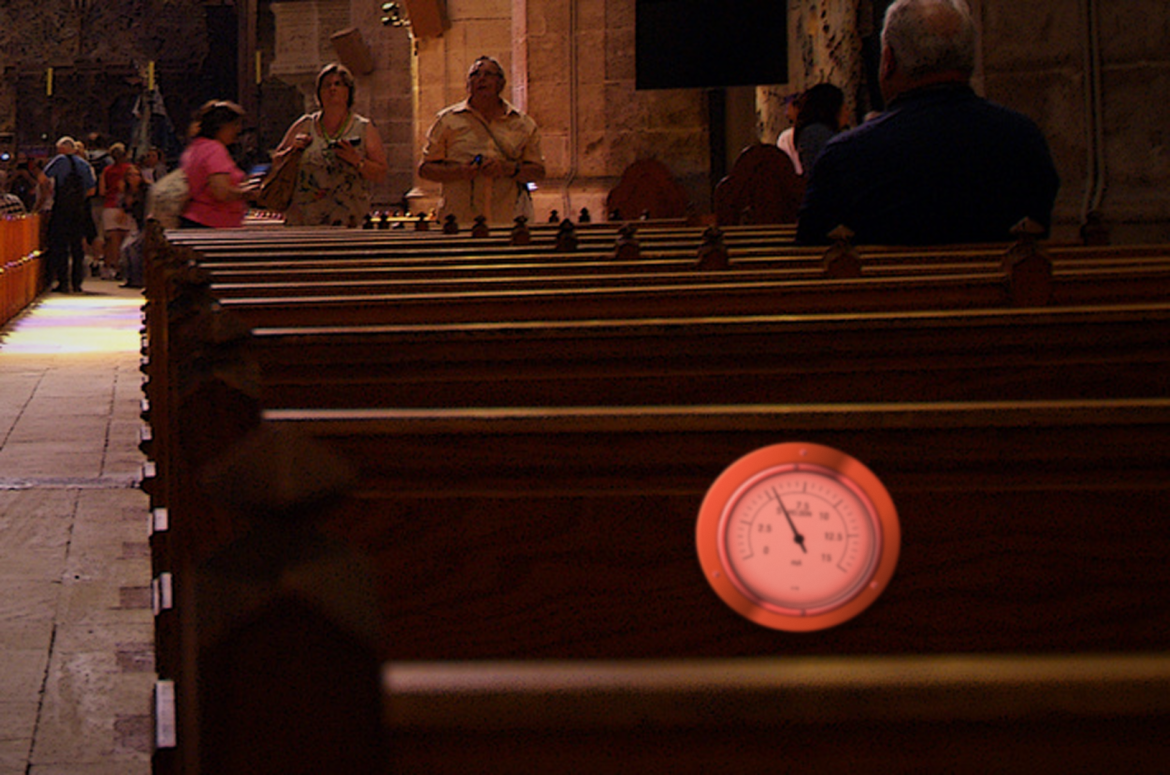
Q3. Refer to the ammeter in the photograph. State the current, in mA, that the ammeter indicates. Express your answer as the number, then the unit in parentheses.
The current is 5.5 (mA)
